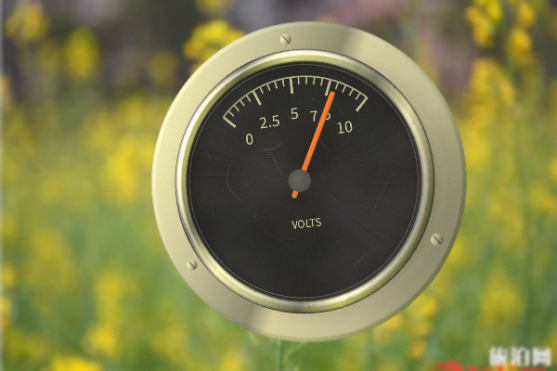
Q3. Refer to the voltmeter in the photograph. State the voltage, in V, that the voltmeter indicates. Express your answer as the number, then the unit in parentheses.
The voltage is 8 (V)
